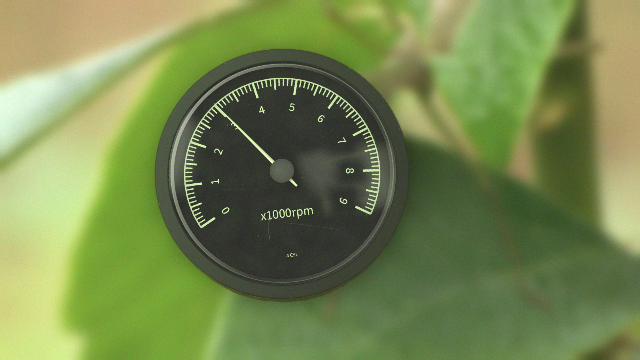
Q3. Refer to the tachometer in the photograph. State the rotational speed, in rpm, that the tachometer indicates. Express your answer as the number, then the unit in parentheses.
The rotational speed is 3000 (rpm)
